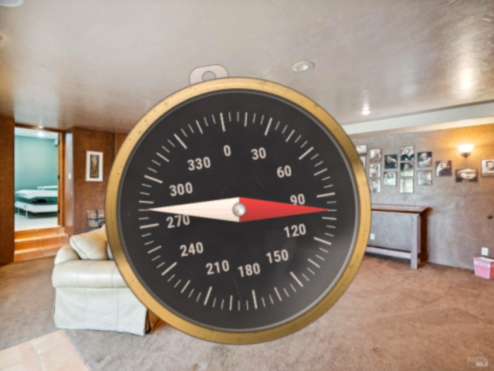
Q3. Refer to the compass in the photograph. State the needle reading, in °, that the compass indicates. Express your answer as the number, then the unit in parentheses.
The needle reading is 100 (°)
